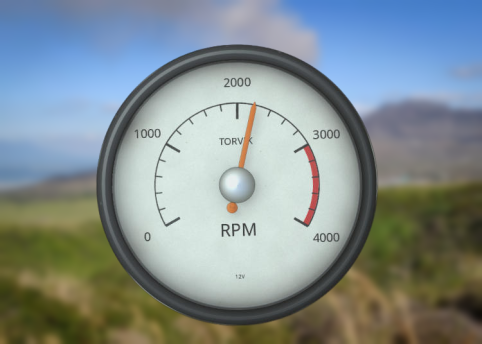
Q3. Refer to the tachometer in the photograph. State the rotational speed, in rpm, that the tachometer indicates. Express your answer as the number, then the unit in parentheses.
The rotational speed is 2200 (rpm)
